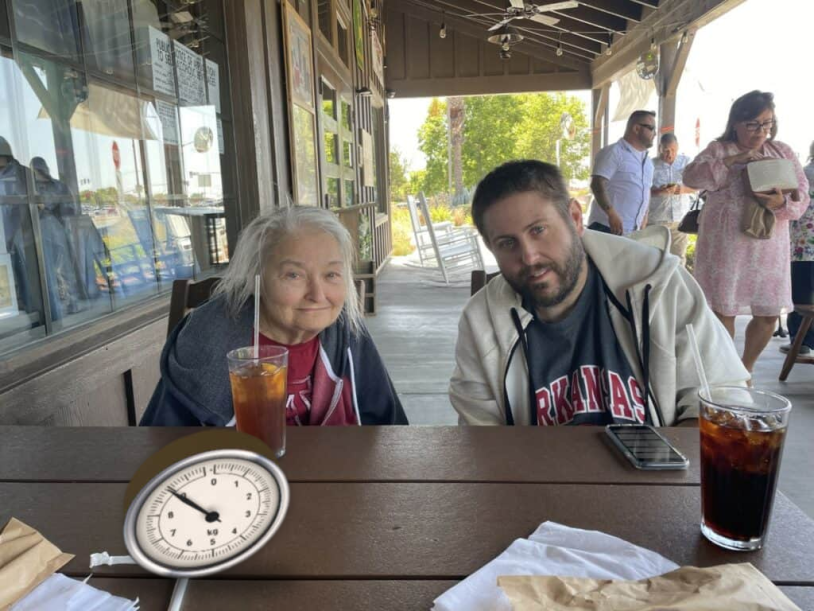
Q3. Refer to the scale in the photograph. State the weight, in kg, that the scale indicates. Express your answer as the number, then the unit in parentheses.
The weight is 9 (kg)
